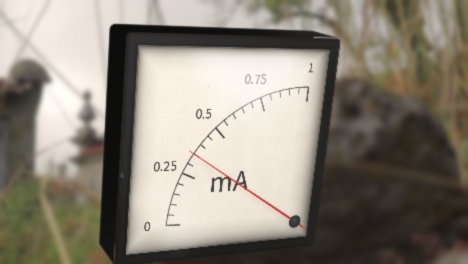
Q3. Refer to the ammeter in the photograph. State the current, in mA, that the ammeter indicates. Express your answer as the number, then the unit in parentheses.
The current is 0.35 (mA)
